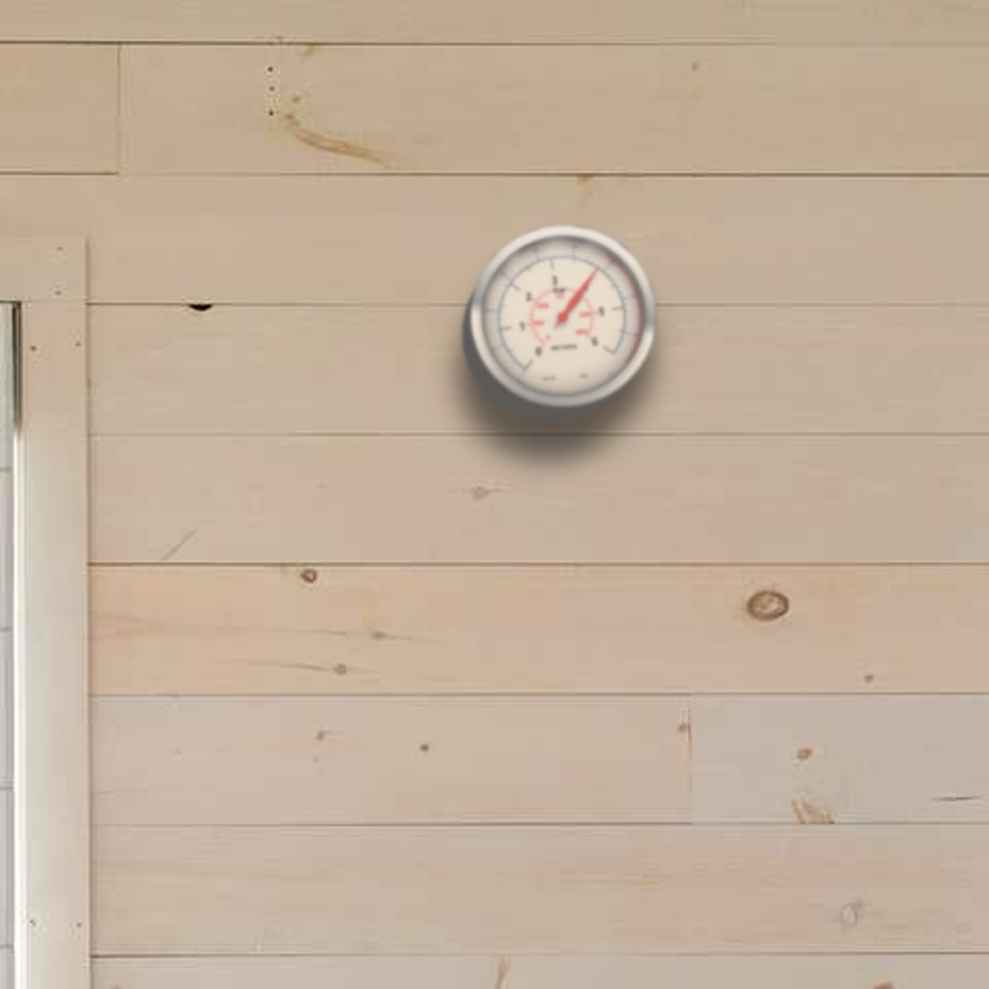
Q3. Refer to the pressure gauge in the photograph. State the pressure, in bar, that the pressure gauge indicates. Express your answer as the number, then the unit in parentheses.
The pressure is 4 (bar)
